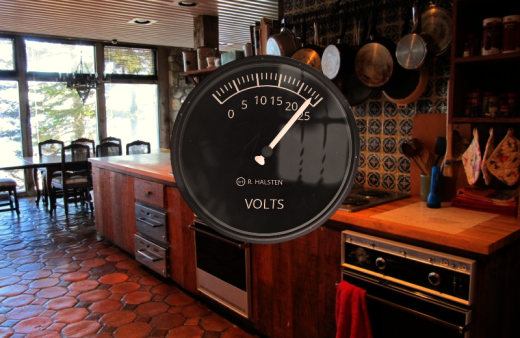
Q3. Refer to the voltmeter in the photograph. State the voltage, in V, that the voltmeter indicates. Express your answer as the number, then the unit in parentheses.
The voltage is 23 (V)
